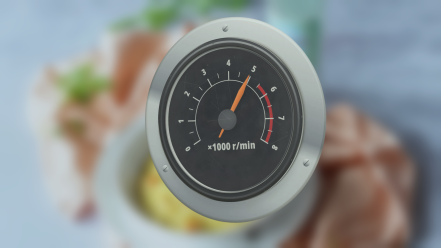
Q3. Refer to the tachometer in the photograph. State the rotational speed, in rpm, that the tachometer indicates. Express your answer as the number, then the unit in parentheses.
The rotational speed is 5000 (rpm)
